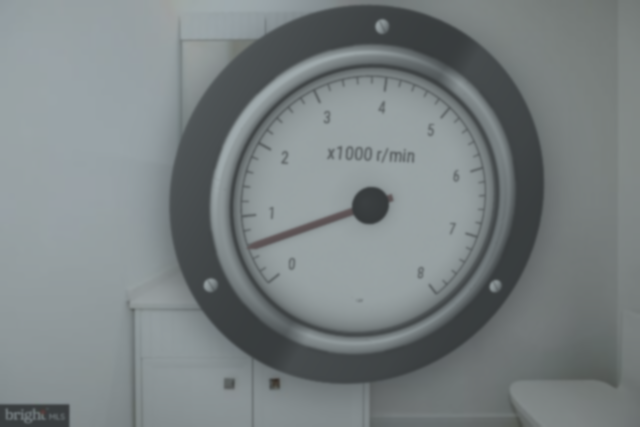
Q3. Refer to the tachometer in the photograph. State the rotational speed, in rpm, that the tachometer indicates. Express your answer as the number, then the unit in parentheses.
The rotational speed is 600 (rpm)
